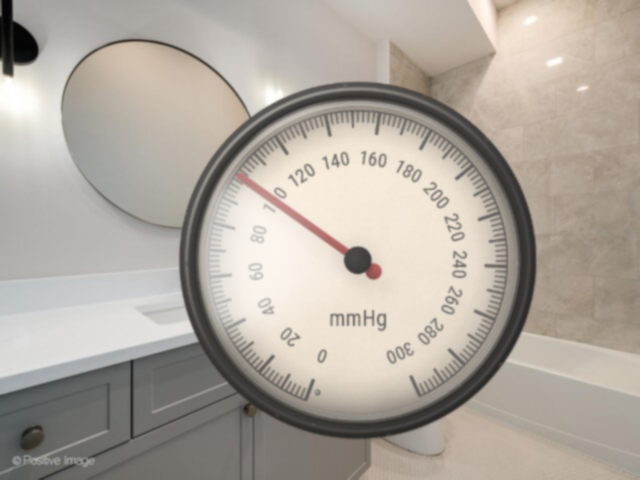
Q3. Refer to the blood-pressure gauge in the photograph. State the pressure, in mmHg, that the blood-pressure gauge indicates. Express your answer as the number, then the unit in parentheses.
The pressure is 100 (mmHg)
